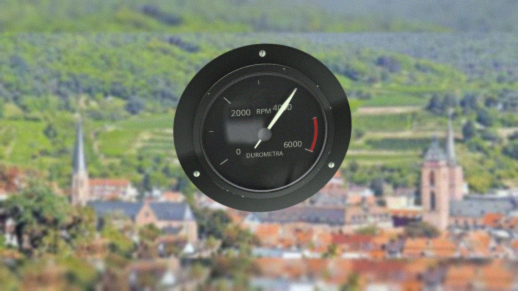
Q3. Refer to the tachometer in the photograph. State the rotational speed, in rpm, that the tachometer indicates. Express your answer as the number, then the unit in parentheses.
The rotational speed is 4000 (rpm)
